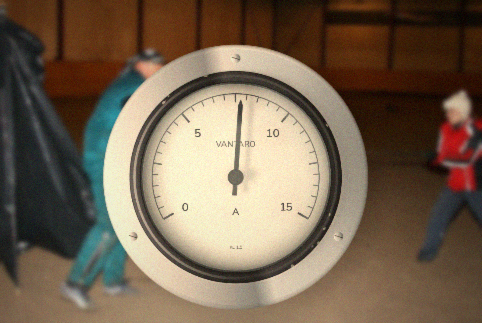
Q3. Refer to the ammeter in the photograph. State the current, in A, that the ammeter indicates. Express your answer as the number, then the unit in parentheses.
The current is 7.75 (A)
